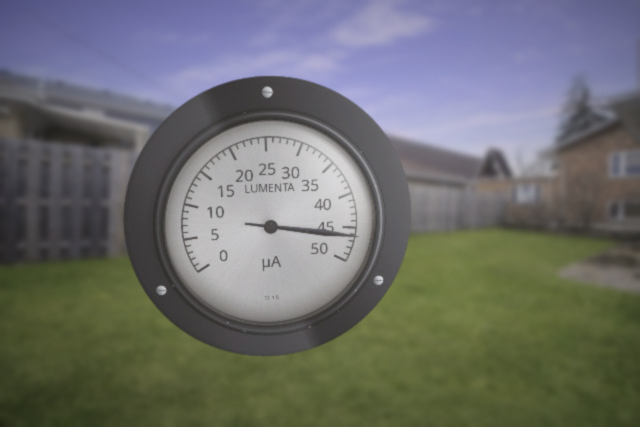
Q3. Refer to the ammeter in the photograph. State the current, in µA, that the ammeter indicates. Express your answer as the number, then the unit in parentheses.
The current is 46 (µA)
